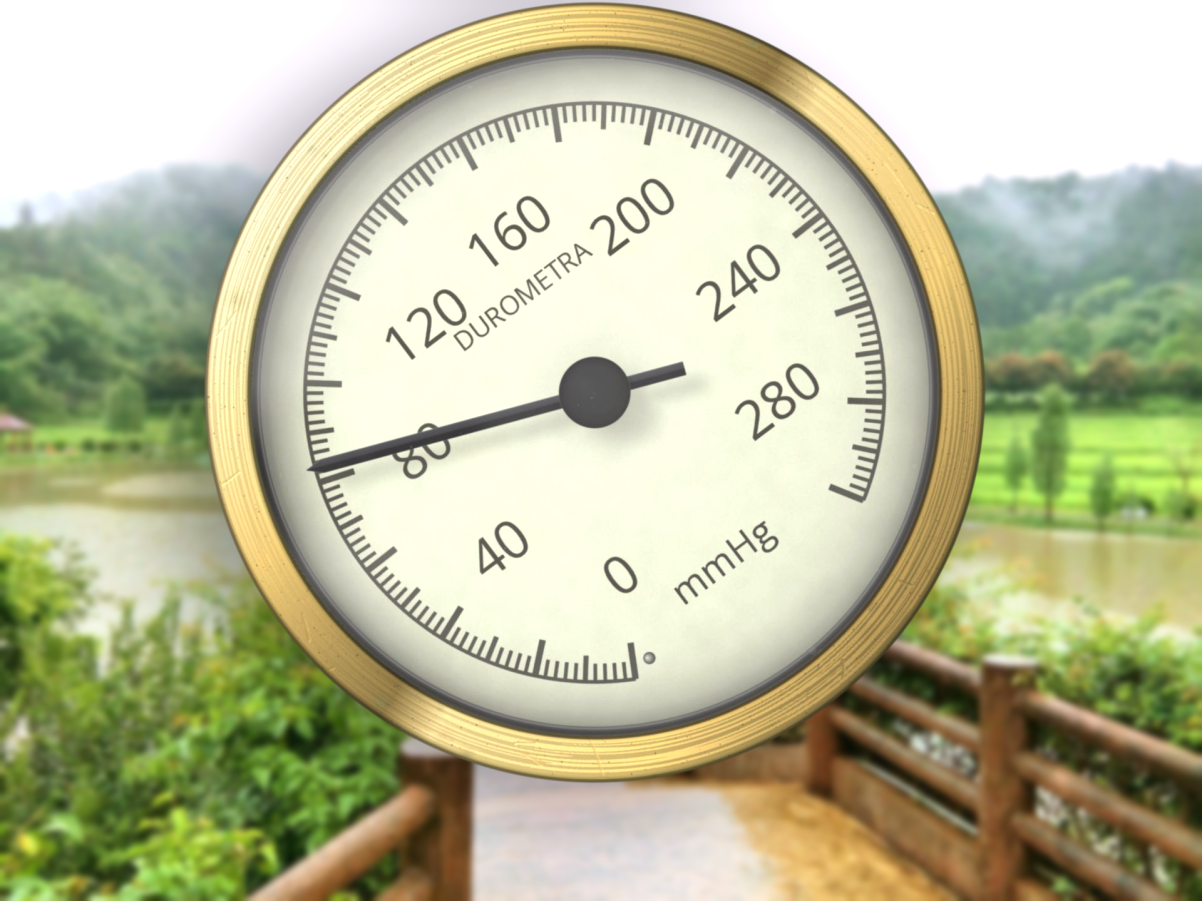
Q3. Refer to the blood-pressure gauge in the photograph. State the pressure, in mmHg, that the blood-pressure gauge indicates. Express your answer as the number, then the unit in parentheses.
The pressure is 83 (mmHg)
